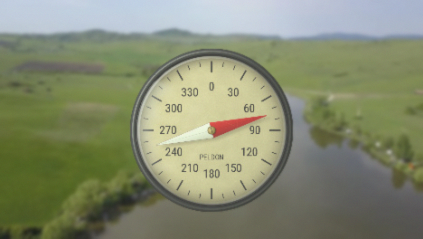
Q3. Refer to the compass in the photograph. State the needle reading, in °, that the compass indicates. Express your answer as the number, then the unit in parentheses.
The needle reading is 75 (°)
